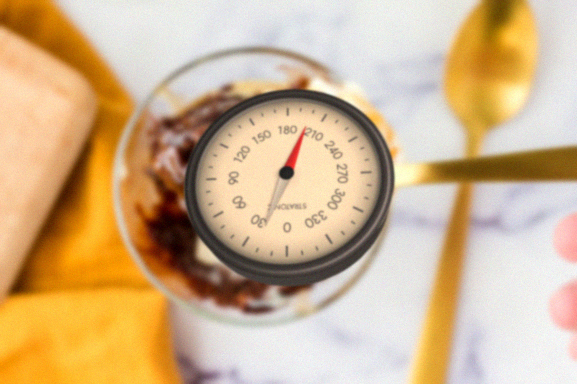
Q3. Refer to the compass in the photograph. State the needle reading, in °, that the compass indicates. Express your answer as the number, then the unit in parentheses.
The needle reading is 200 (°)
